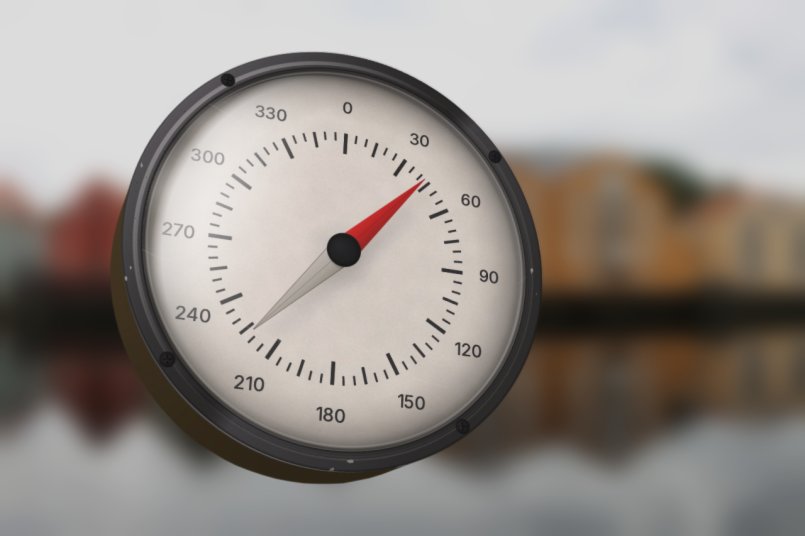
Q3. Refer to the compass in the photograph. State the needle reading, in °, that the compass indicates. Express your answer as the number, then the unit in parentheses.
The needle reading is 42.5 (°)
